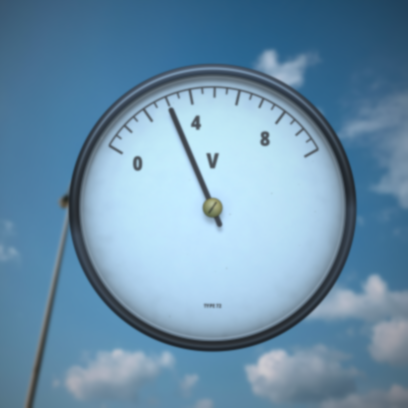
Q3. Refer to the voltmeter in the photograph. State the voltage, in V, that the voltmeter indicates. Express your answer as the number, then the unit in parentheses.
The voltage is 3 (V)
